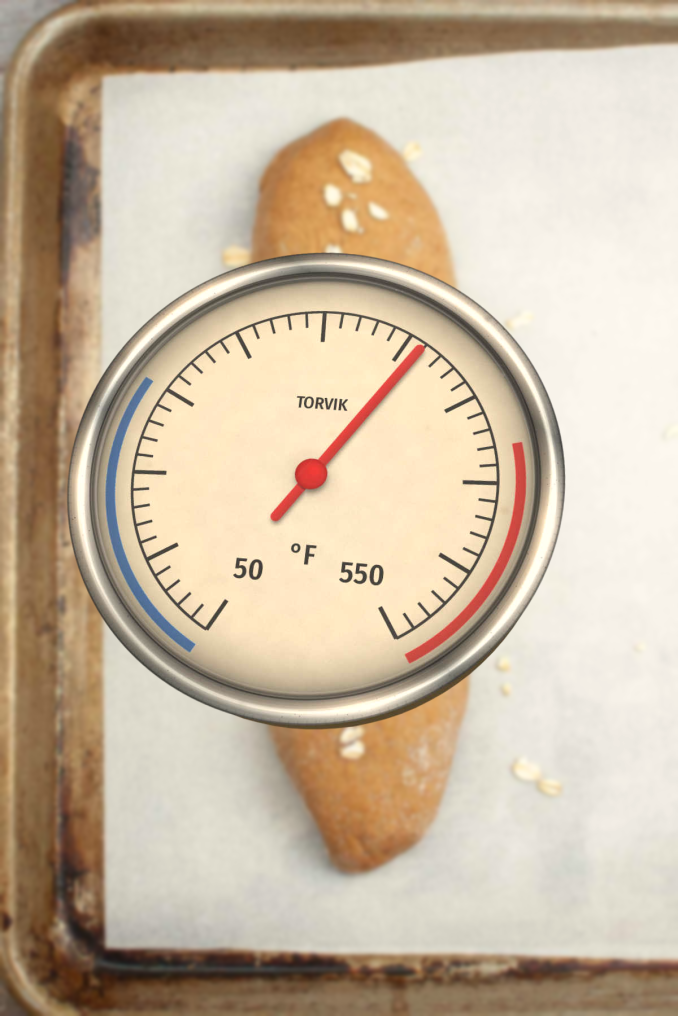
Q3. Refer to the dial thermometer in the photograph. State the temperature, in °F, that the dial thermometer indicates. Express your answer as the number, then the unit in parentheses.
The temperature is 360 (°F)
